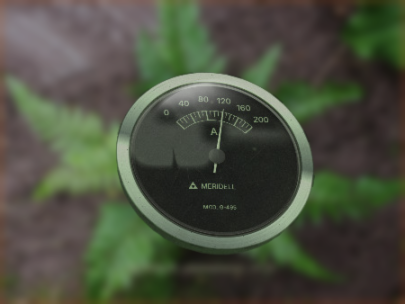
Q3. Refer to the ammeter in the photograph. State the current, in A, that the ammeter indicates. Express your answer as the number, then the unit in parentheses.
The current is 120 (A)
